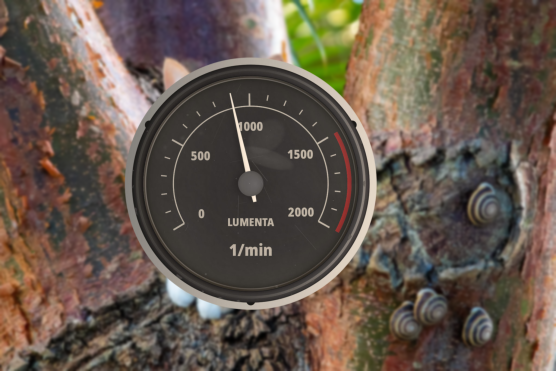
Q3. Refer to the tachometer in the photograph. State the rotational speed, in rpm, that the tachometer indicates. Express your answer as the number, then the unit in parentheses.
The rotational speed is 900 (rpm)
